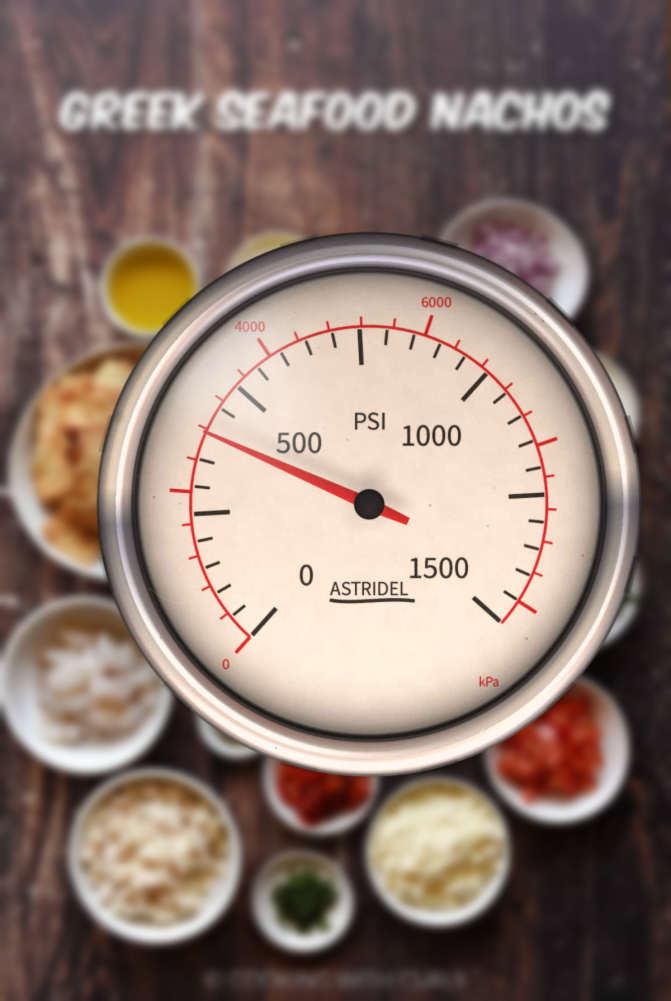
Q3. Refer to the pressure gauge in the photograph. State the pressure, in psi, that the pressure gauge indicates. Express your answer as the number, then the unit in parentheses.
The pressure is 400 (psi)
